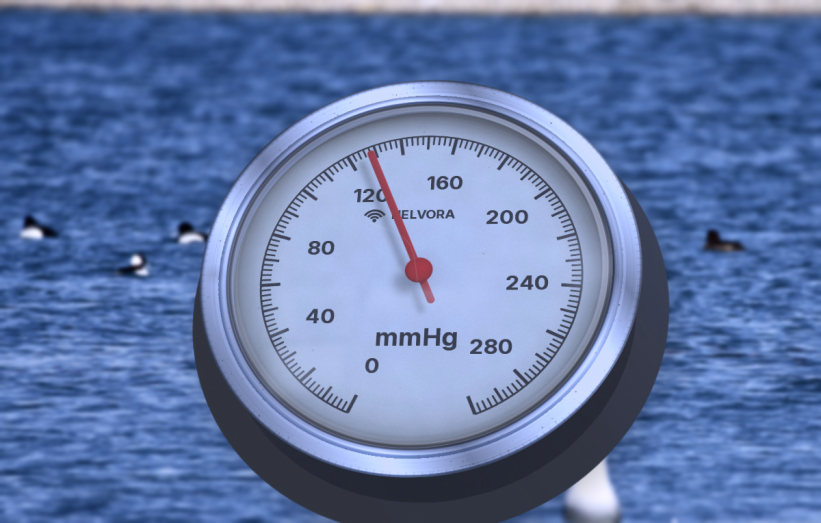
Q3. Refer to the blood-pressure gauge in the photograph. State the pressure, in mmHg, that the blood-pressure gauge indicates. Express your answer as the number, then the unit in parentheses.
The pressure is 128 (mmHg)
